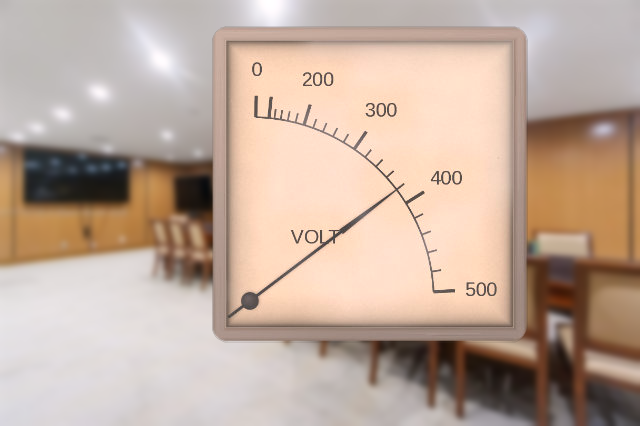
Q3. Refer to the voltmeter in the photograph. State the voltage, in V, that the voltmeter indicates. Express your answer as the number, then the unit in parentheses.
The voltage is 380 (V)
